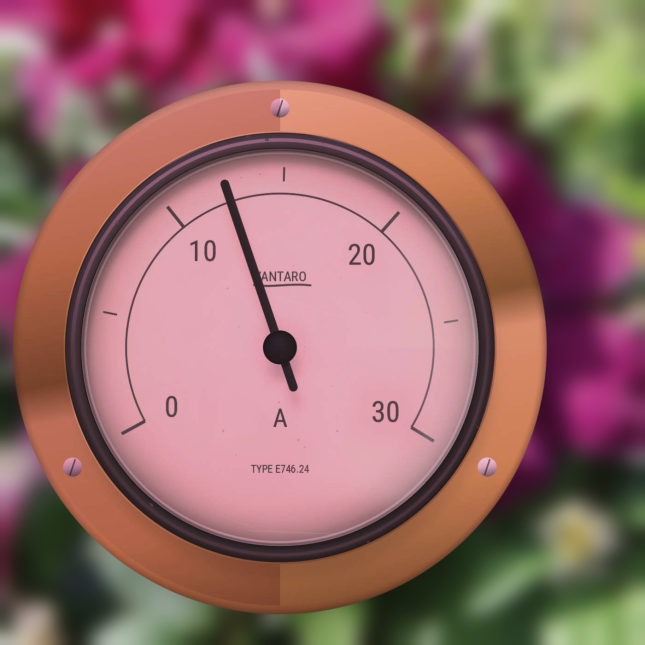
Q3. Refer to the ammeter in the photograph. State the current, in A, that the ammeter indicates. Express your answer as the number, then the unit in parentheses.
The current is 12.5 (A)
